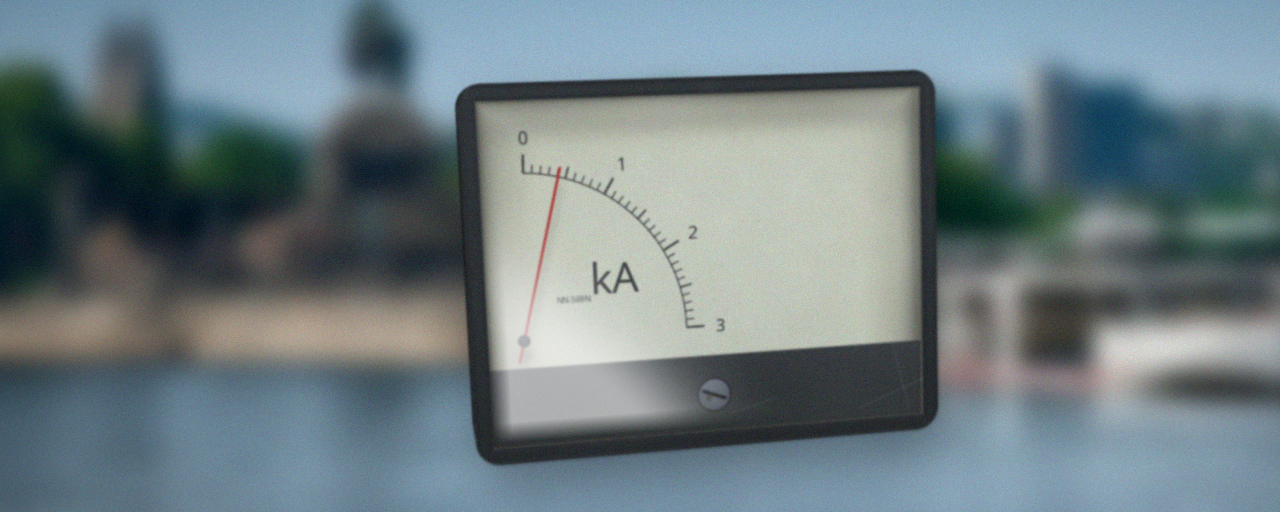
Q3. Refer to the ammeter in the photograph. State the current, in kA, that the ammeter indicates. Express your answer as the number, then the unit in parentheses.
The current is 0.4 (kA)
